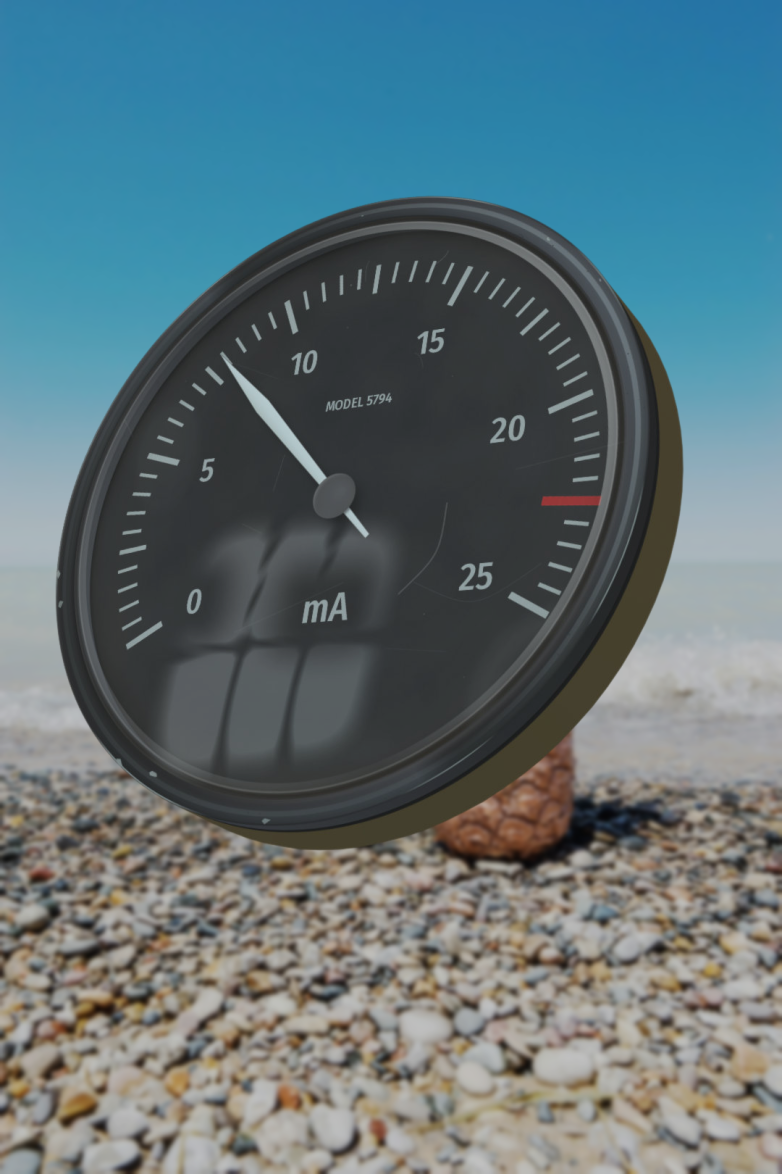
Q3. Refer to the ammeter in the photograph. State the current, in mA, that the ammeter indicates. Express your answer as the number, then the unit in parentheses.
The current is 8 (mA)
